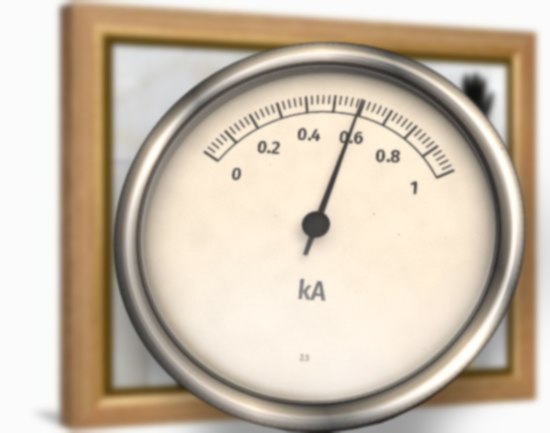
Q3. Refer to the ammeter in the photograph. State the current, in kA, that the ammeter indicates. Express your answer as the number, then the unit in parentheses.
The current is 0.6 (kA)
